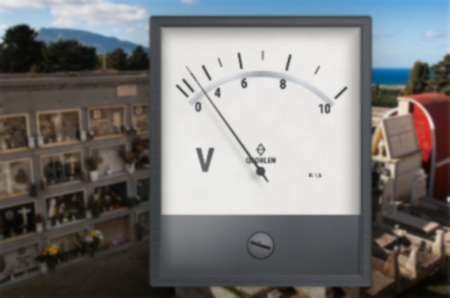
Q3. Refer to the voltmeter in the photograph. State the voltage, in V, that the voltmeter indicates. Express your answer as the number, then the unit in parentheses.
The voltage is 3 (V)
